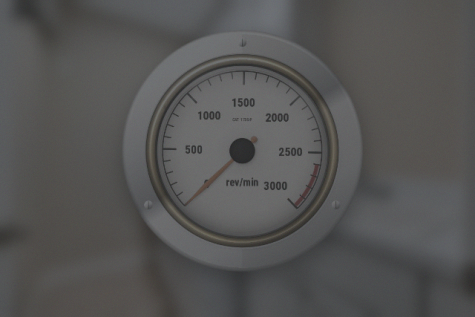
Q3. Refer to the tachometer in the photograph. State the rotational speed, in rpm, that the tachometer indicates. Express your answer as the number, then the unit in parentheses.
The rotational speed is 0 (rpm)
